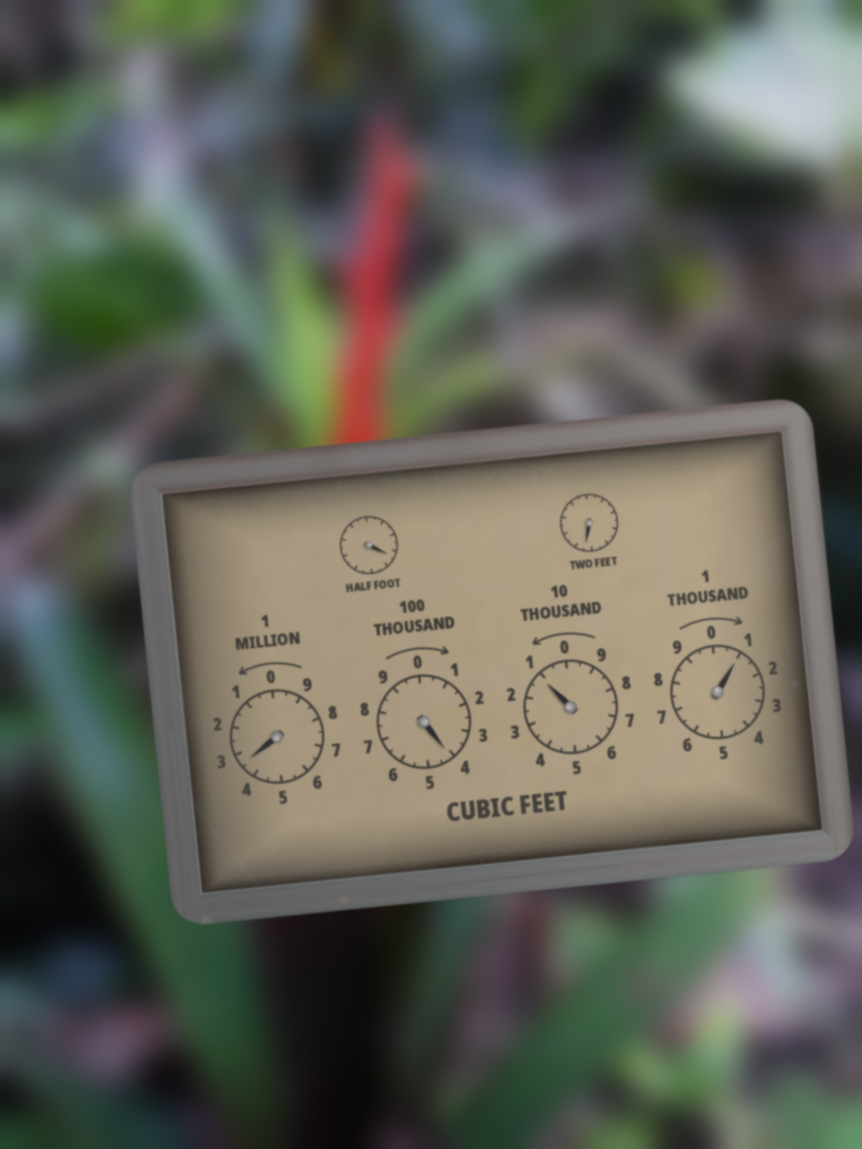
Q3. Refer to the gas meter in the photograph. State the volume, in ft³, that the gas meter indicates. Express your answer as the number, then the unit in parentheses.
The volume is 341100 (ft³)
